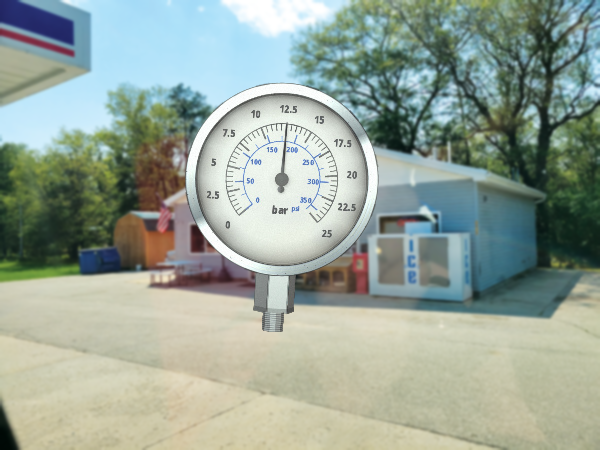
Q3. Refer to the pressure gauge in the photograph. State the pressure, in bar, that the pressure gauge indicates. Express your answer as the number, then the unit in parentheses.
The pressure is 12.5 (bar)
